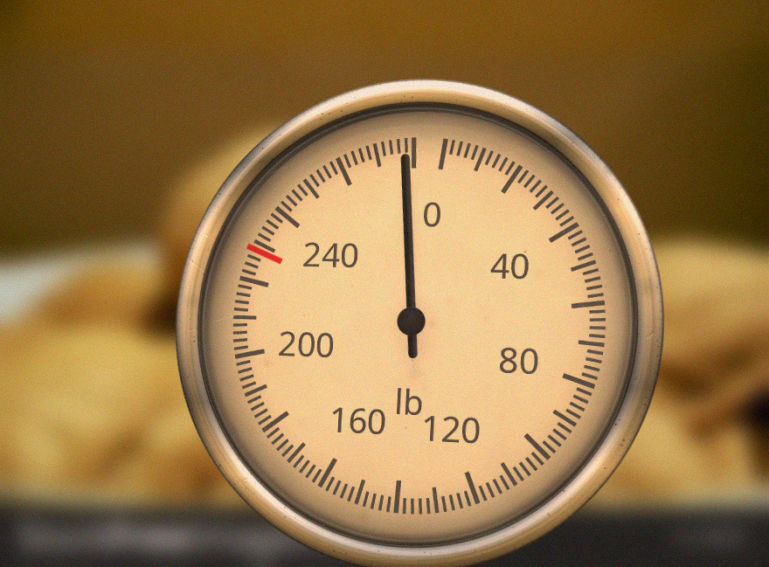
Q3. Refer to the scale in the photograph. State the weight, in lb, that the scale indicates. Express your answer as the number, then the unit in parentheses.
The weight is 278 (lb)
